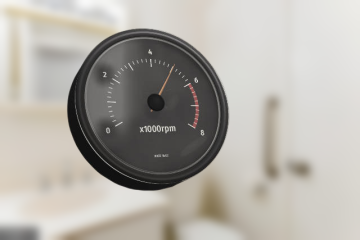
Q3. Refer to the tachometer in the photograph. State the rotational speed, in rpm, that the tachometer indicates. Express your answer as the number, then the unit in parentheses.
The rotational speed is 5000 (rpm)
